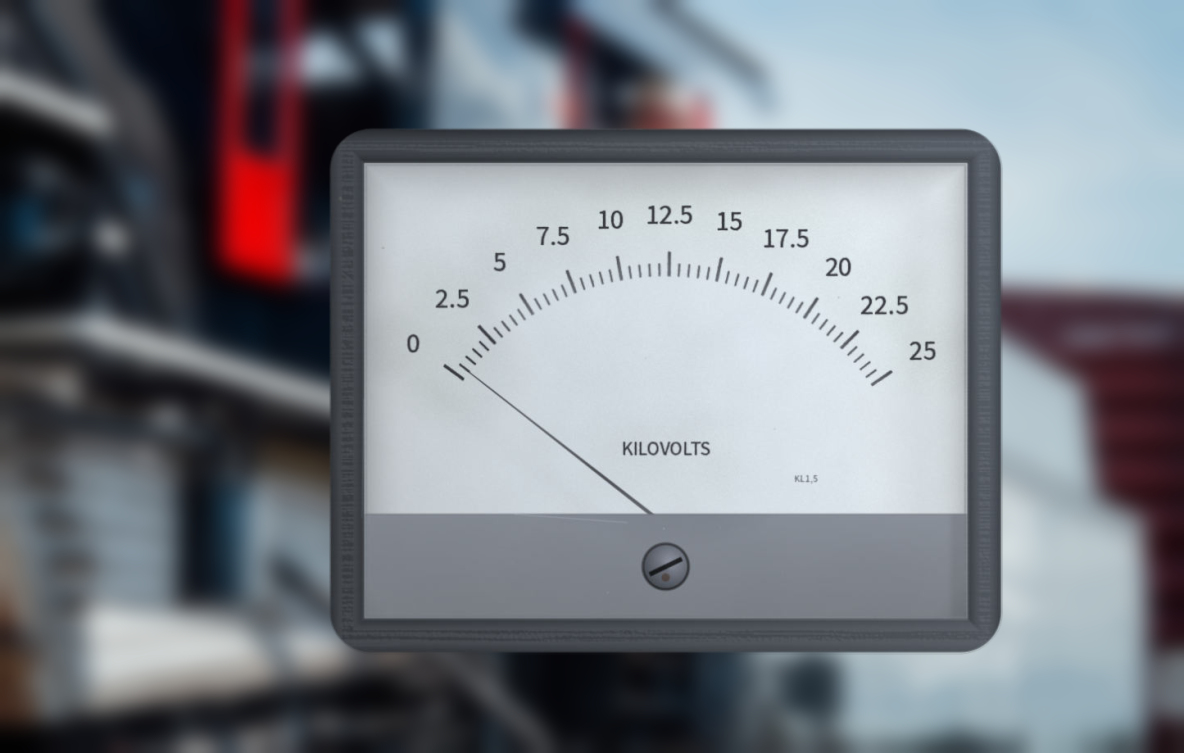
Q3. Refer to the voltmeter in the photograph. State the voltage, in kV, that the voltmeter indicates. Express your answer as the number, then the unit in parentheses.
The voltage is 0.5 (kV)
